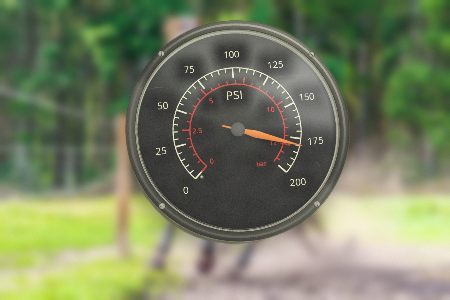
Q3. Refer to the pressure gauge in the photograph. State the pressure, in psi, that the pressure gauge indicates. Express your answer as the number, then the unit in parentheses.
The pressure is 180 (psi)
